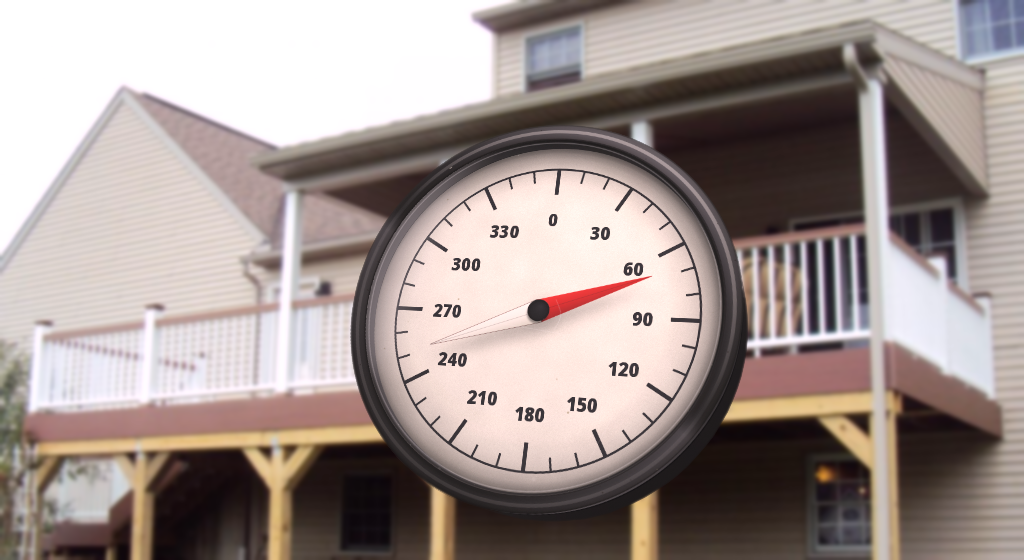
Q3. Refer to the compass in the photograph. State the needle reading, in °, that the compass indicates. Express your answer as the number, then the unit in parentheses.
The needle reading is 70 (°)
